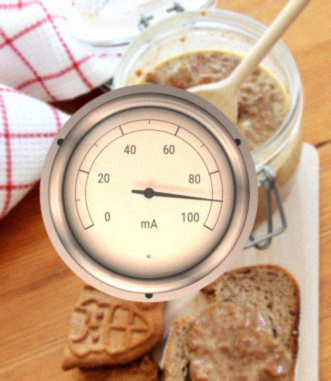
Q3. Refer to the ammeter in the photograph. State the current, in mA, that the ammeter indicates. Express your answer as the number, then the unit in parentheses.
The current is 90 (mA)
